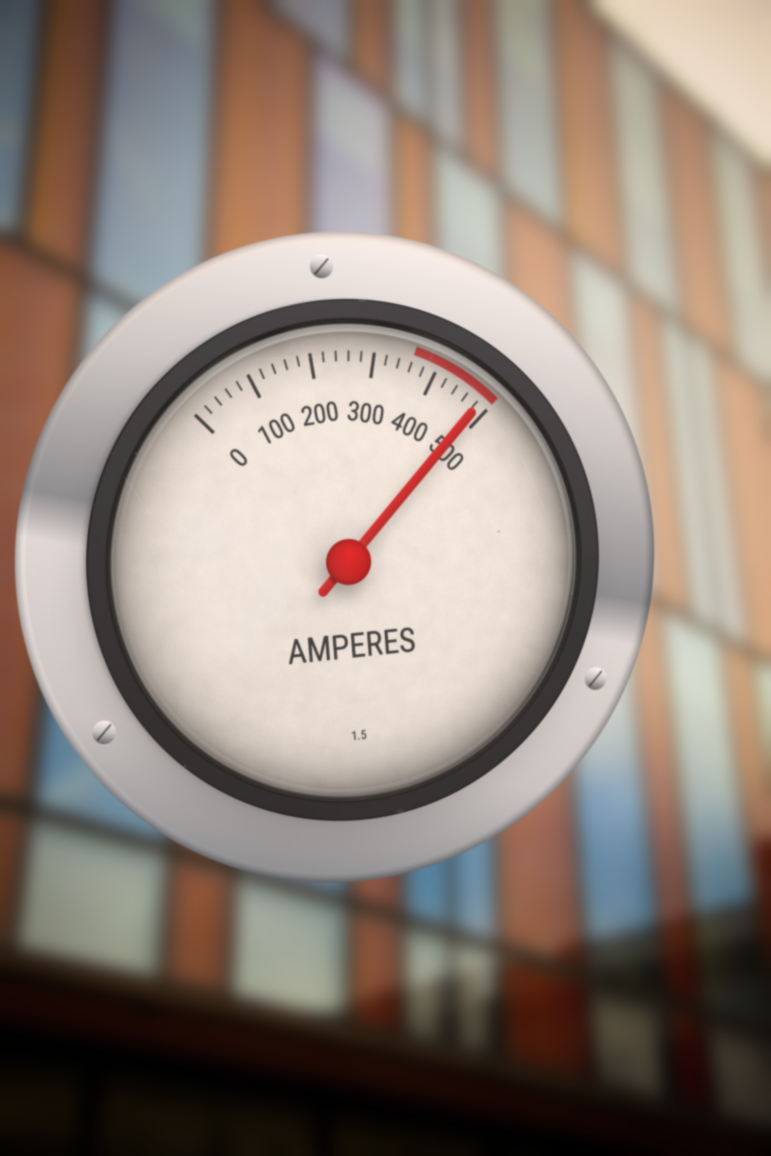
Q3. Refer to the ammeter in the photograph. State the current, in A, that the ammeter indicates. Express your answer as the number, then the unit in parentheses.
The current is 480 (A)
